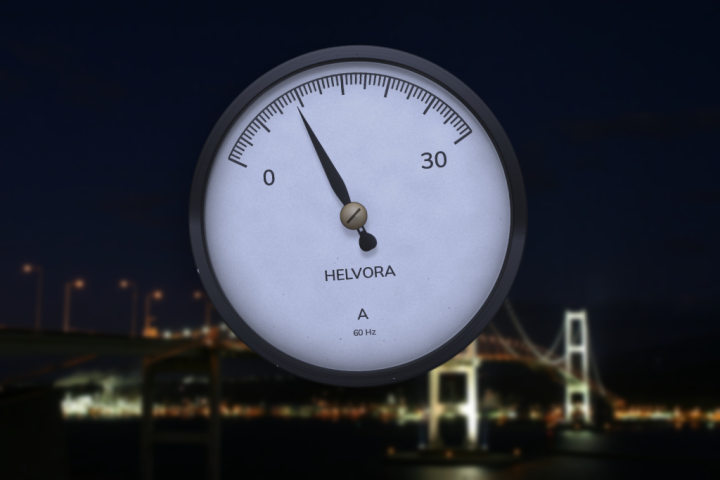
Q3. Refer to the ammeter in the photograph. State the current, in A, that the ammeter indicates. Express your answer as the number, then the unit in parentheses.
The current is 9.5 (A)
